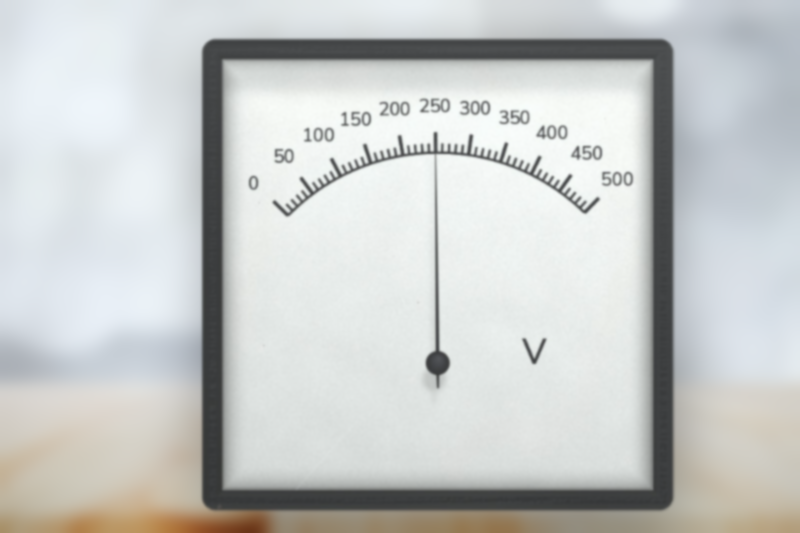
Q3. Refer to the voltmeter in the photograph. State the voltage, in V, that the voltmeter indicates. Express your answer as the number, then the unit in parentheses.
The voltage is 250 (V)
